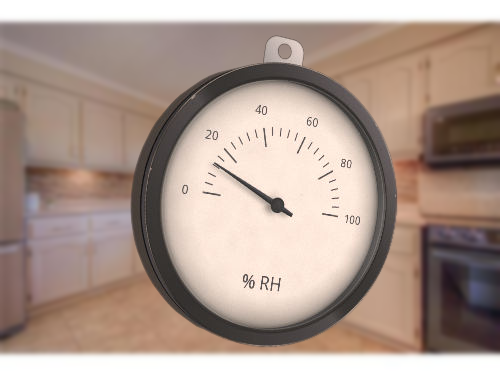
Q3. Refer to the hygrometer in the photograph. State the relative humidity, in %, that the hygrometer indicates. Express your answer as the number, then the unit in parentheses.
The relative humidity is 12 (%)
